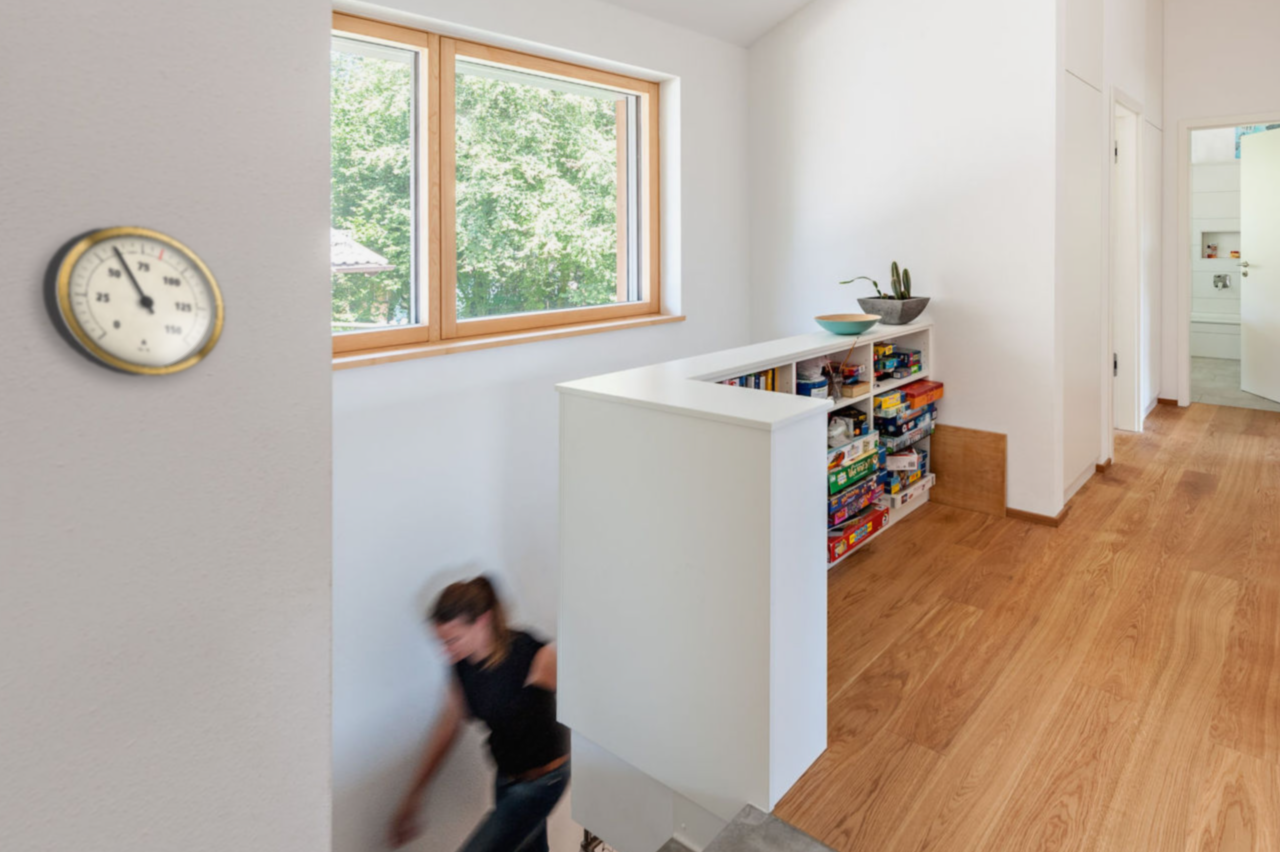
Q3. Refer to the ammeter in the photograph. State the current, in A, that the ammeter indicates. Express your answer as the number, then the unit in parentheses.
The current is 60 (A)
